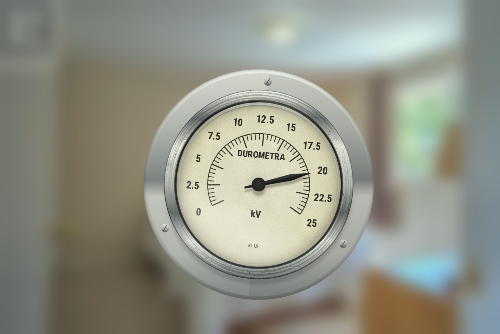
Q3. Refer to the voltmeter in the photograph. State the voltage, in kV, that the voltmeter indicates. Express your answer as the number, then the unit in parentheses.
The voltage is 20 (kV)
